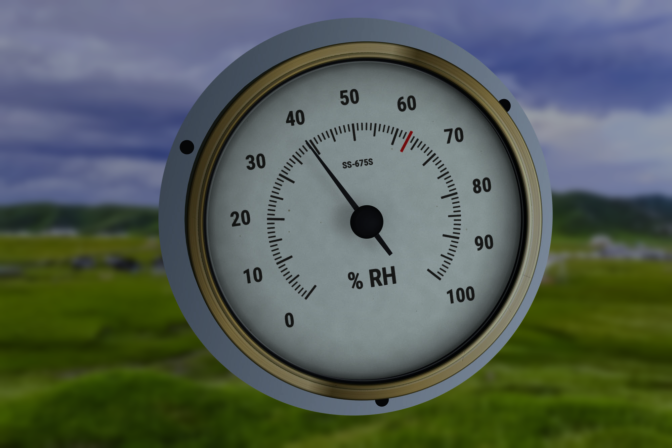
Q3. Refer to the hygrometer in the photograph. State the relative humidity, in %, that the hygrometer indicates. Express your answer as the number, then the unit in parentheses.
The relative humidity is 39 (%)
